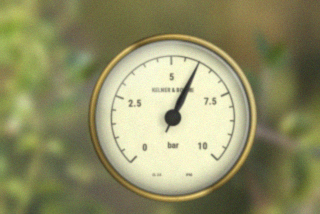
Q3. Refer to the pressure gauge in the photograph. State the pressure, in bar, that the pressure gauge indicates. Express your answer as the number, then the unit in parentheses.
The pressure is 6 (bar)
